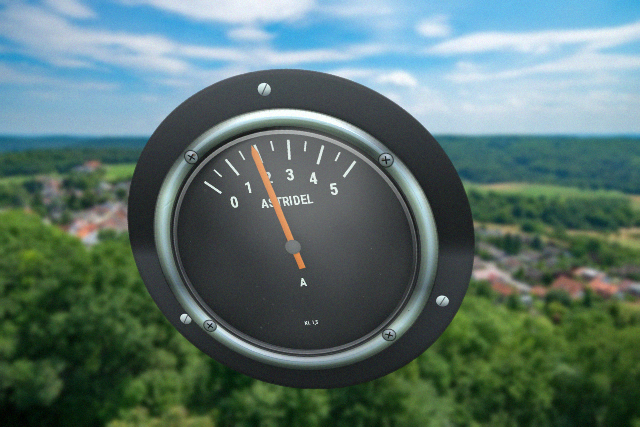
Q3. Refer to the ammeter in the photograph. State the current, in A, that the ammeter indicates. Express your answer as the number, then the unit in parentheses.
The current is 2 (A)
